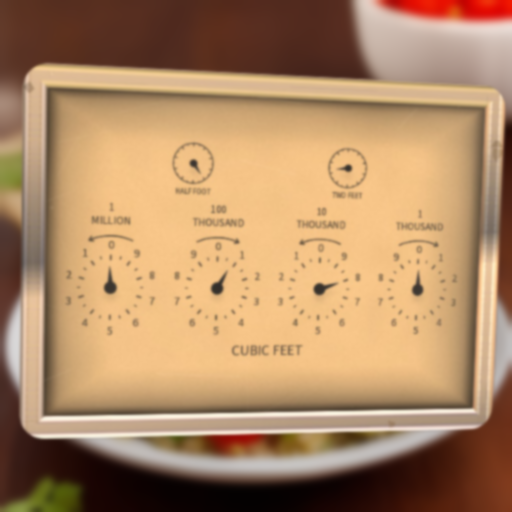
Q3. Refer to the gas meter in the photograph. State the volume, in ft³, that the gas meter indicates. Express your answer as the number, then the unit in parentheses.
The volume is 8000 (ft³)
